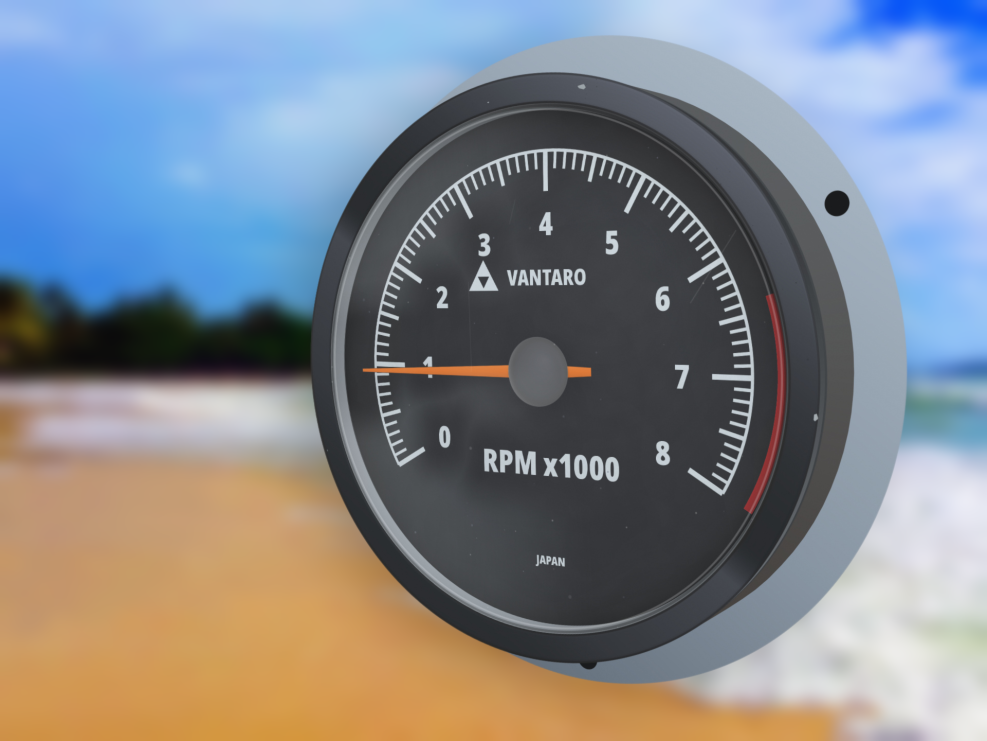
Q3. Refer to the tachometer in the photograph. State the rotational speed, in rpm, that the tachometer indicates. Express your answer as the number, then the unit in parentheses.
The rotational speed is 950 (rpm)
